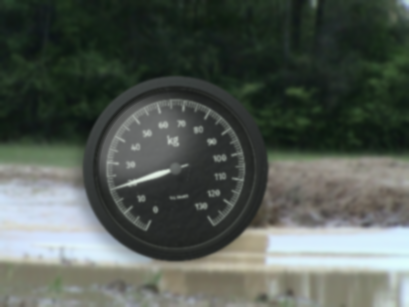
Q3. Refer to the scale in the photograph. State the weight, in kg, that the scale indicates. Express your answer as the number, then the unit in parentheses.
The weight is 20 (kg)
